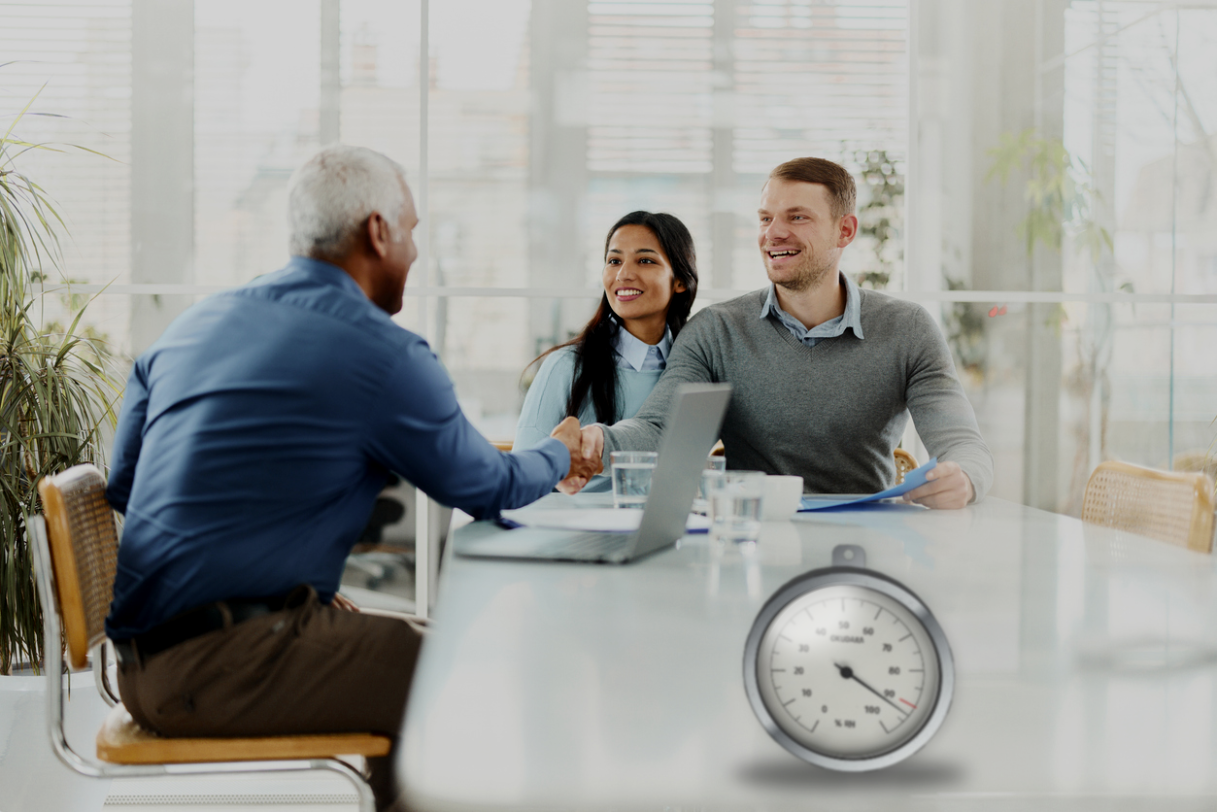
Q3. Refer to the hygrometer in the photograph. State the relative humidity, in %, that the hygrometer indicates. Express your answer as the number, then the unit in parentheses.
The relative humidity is 92.5 (%)
